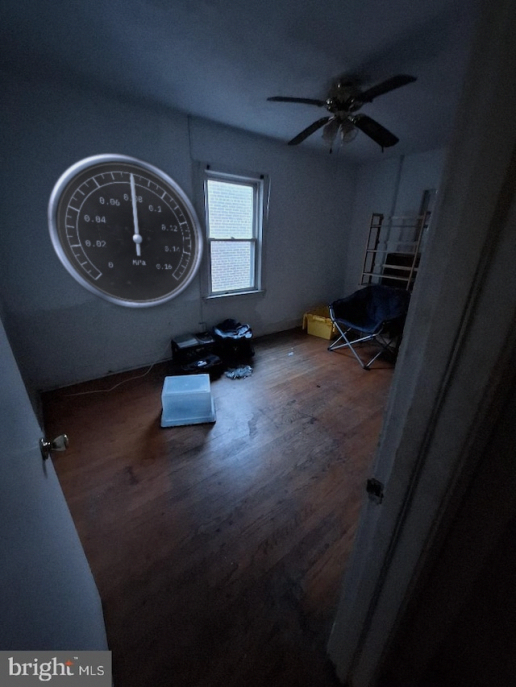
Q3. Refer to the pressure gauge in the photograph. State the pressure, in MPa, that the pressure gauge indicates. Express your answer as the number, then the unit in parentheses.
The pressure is 0.08 (MPa)
